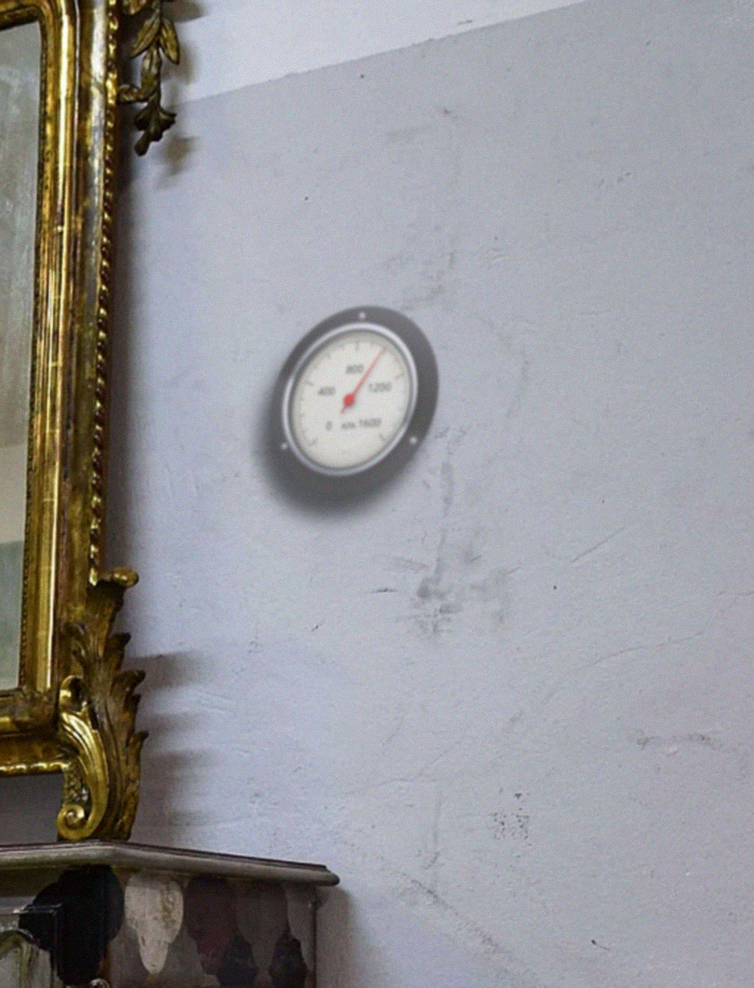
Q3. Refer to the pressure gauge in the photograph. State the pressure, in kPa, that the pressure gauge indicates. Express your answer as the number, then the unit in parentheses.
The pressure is 1000 (kPa)
